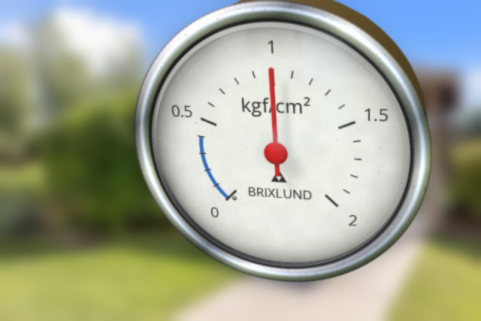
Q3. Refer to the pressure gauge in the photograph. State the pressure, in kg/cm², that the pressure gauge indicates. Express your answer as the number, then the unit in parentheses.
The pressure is 1 (kg/cm²)
